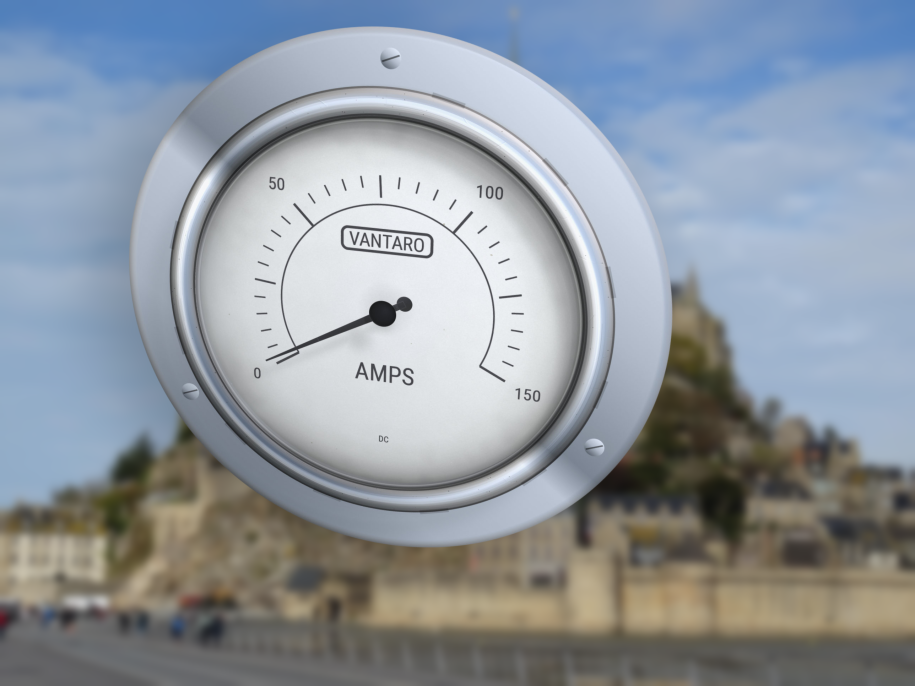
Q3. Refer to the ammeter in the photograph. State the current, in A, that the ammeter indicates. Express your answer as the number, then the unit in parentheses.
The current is 2.5 (A)
